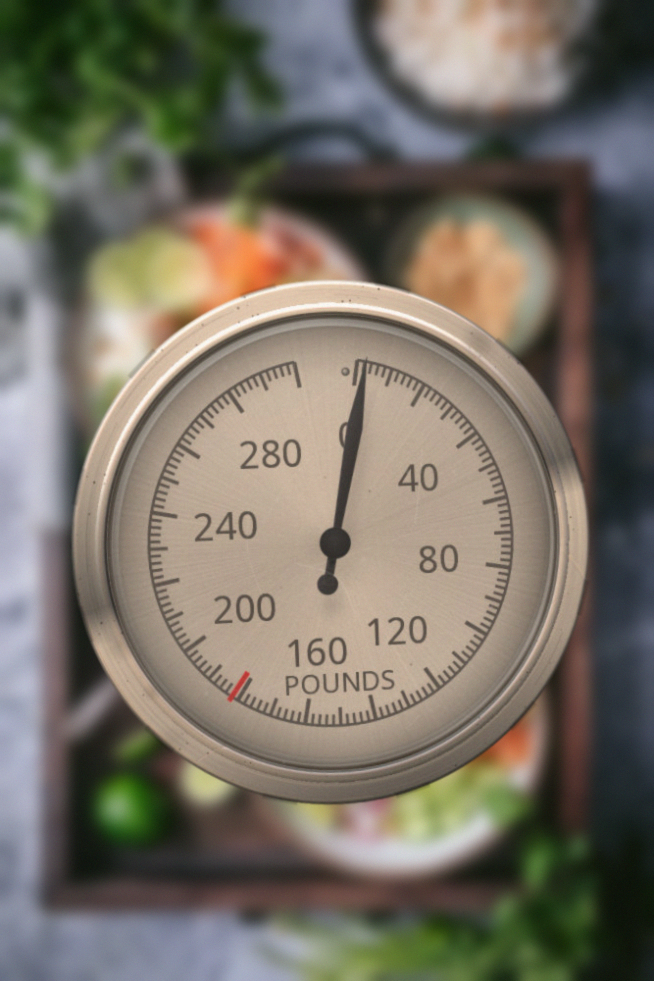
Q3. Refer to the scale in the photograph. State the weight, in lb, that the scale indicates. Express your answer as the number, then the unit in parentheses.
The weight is 2 (lb)
